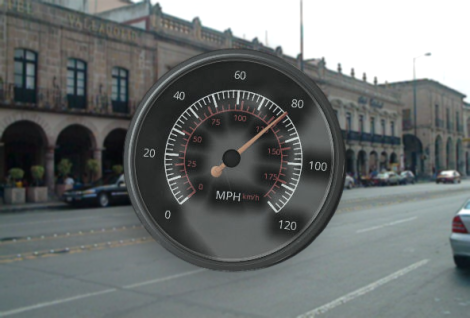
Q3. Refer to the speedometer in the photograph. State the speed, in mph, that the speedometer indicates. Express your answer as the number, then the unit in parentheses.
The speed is 80 (mph)
